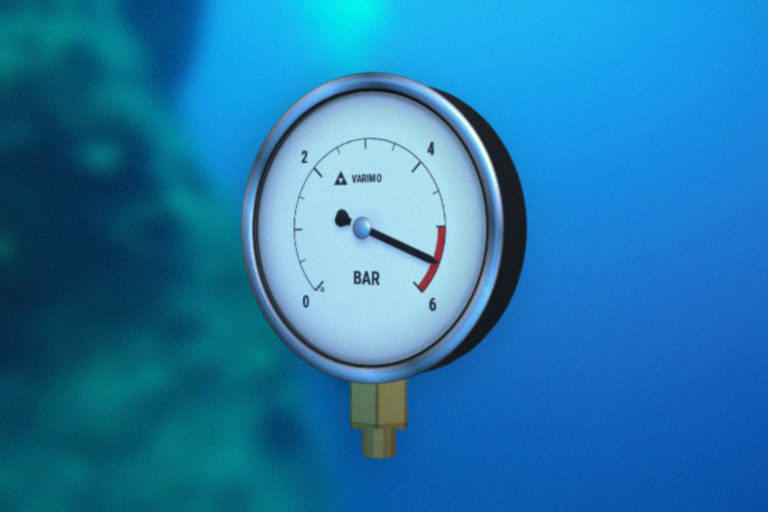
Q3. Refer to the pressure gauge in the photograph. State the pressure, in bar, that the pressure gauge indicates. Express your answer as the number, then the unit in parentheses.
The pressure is 5.5 (bar)
